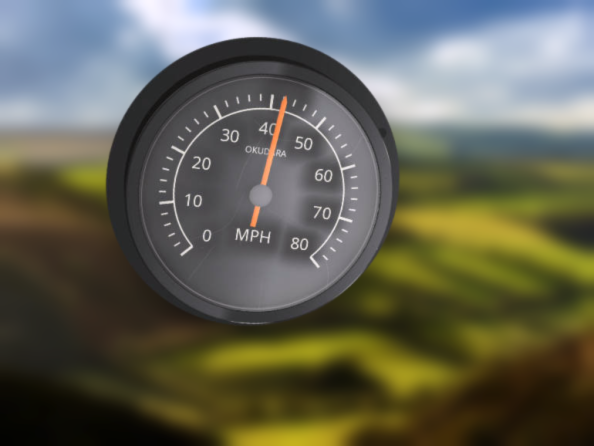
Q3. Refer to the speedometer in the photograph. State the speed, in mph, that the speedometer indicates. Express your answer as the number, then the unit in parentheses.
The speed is 42 (mph)
